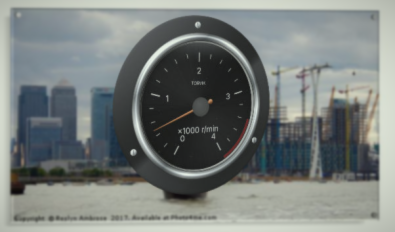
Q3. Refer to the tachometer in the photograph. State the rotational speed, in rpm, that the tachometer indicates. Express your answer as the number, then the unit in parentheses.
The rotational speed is 500 (rpm)
